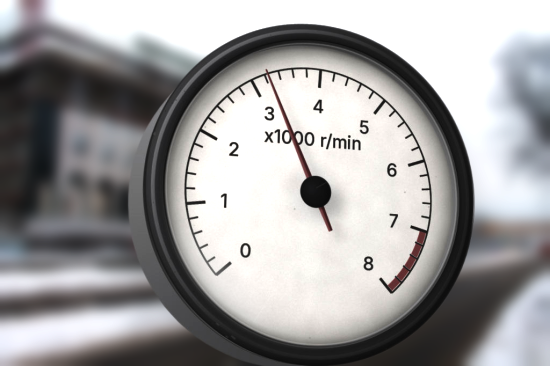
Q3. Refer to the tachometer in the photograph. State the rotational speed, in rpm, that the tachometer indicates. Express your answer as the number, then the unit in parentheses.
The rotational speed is 3200 (rpm)
